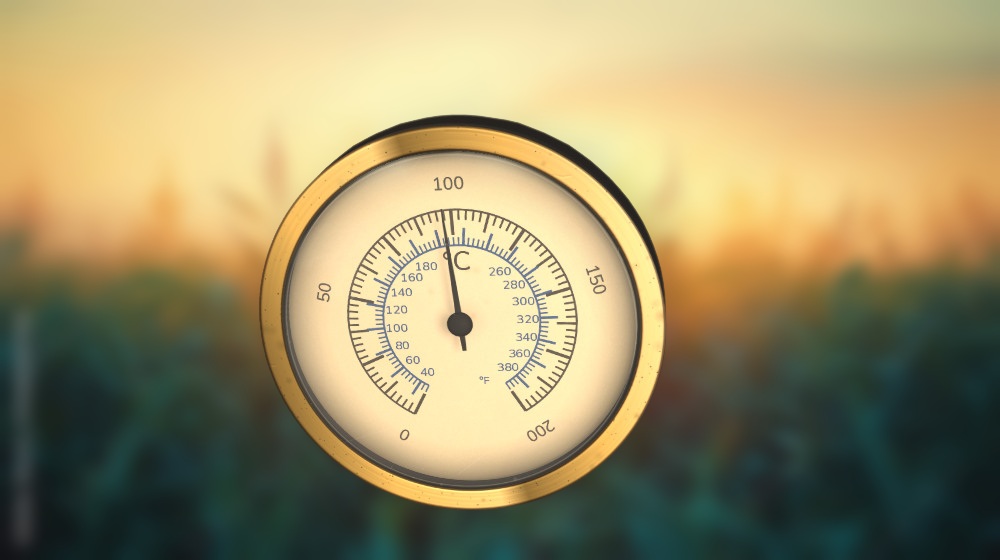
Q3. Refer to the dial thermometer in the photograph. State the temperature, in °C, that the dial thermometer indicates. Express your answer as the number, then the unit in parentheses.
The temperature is 97.5 (°C)
